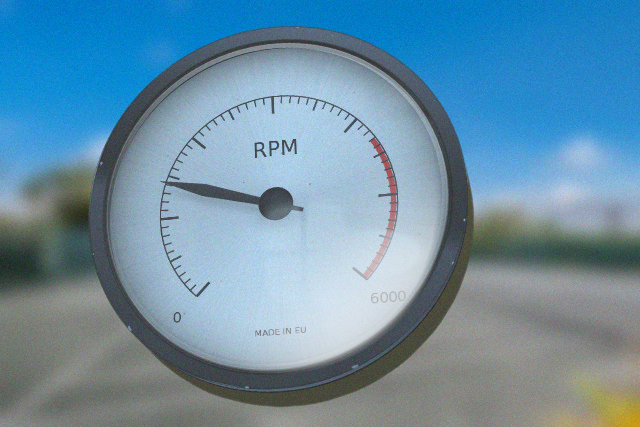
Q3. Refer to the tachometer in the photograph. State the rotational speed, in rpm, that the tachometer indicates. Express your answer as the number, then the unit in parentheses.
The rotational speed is 1400 (rpm)
